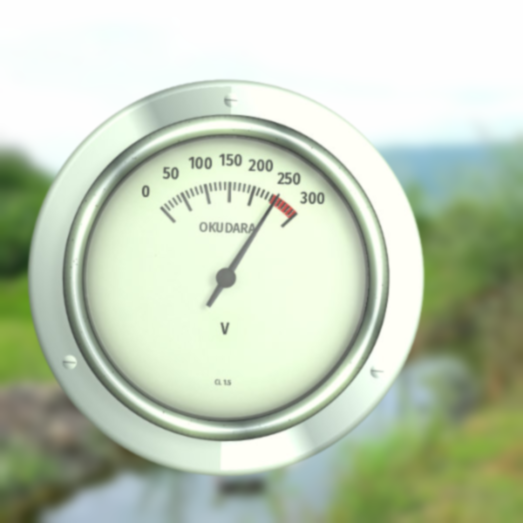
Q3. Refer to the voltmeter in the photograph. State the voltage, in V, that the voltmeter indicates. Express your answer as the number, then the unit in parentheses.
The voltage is 250 (V)
